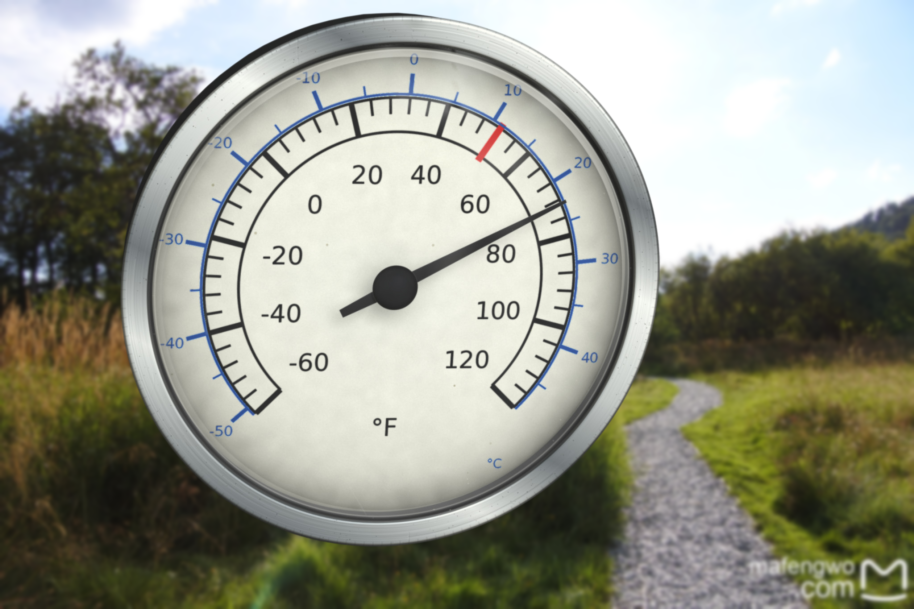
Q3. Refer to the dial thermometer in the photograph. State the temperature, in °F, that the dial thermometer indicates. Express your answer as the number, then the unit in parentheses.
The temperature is 72 (°F)
